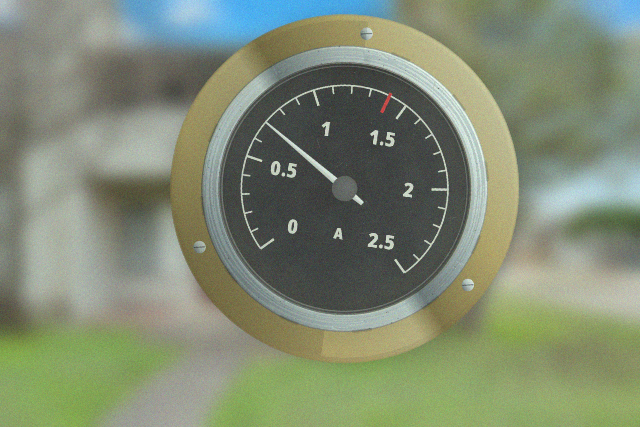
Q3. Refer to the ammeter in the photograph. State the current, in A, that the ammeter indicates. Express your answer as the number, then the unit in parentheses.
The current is 0.7 (A)
